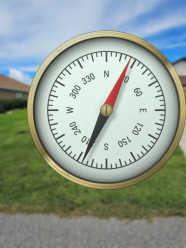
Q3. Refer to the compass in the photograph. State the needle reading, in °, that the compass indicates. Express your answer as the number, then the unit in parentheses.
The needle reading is 25 (°)
